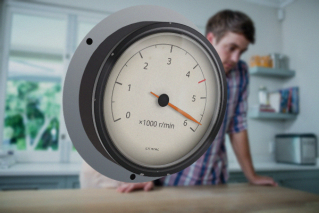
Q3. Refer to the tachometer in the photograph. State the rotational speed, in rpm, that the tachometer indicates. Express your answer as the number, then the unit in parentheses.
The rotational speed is 5750 (rpm)
